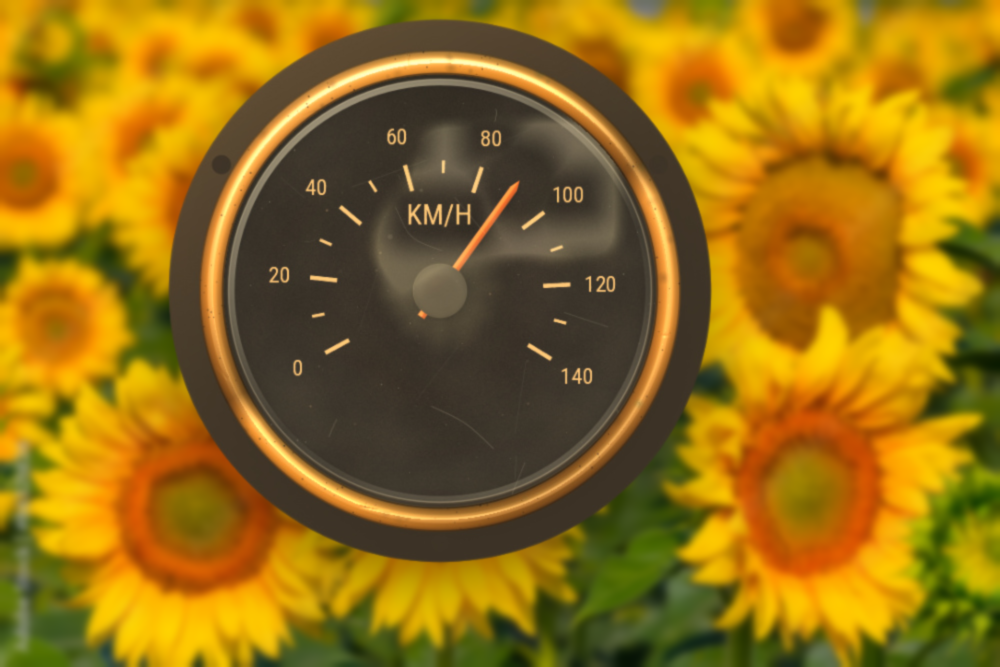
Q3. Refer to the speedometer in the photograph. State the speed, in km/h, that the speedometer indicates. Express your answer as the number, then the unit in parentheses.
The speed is 90 (km/h)
